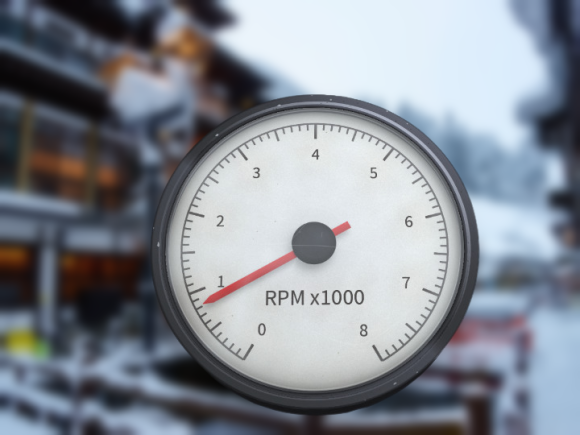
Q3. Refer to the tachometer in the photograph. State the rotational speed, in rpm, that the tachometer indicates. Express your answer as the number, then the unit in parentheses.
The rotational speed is 800 (rpm)
